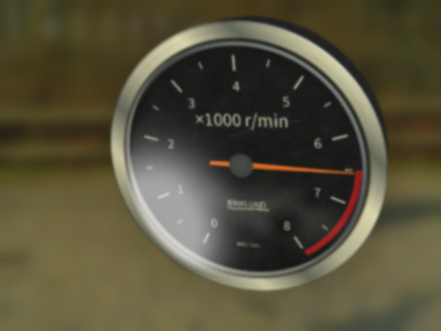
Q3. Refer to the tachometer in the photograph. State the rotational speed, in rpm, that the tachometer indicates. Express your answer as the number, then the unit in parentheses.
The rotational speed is 6500 (rpm)
